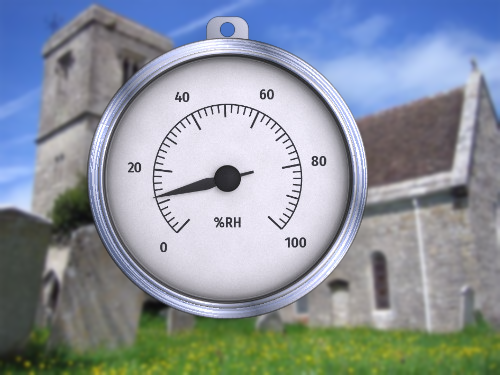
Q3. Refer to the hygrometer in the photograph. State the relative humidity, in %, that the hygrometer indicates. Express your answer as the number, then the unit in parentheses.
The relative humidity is 12 (%)
